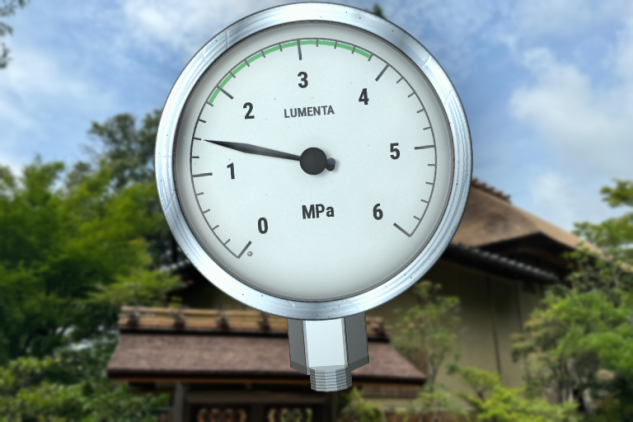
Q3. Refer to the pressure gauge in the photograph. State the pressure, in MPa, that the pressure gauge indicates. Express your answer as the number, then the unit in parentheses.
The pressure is 1.4 (MPa)
